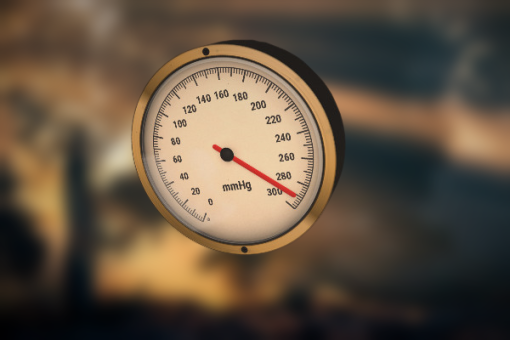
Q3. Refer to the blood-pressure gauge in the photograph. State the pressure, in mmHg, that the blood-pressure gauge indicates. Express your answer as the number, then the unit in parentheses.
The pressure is 290 (mmHg)
